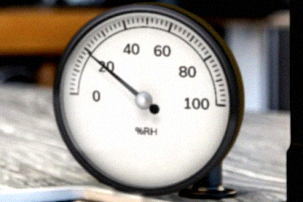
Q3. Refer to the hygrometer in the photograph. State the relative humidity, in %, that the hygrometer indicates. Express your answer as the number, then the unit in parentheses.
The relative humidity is 20 (%)
